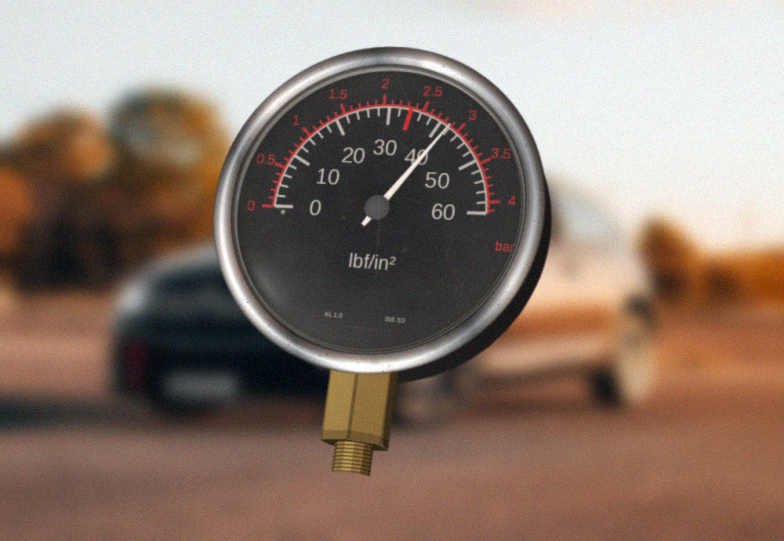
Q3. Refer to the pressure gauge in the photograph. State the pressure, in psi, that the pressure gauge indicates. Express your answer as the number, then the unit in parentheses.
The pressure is 42 (psi)
